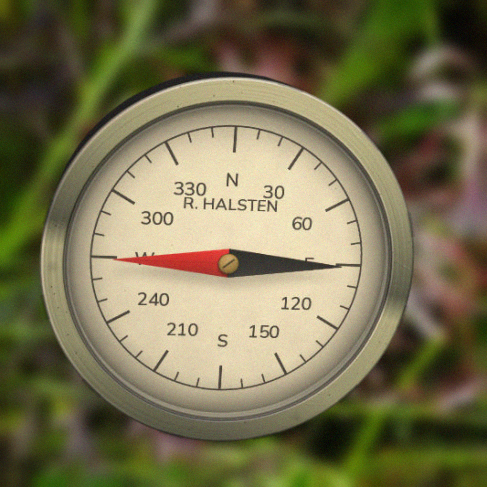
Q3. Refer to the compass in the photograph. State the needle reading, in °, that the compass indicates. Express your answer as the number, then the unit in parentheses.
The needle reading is 270 (°)
